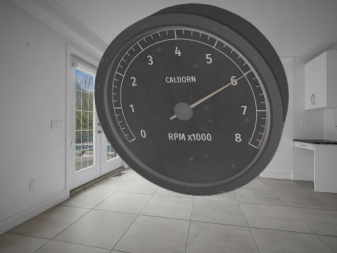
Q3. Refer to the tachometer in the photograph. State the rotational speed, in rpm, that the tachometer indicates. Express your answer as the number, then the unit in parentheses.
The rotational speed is 6000 (rpm)
